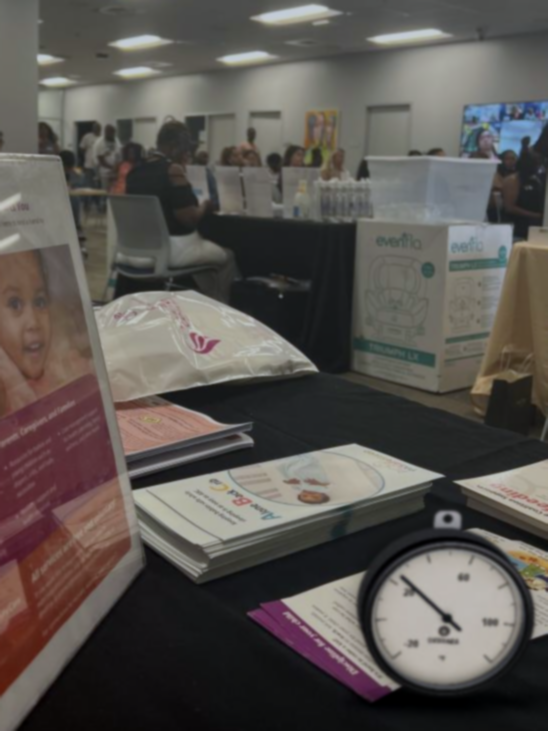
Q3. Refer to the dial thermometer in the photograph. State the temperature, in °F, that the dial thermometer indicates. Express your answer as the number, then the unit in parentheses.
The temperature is 25 (°F)
